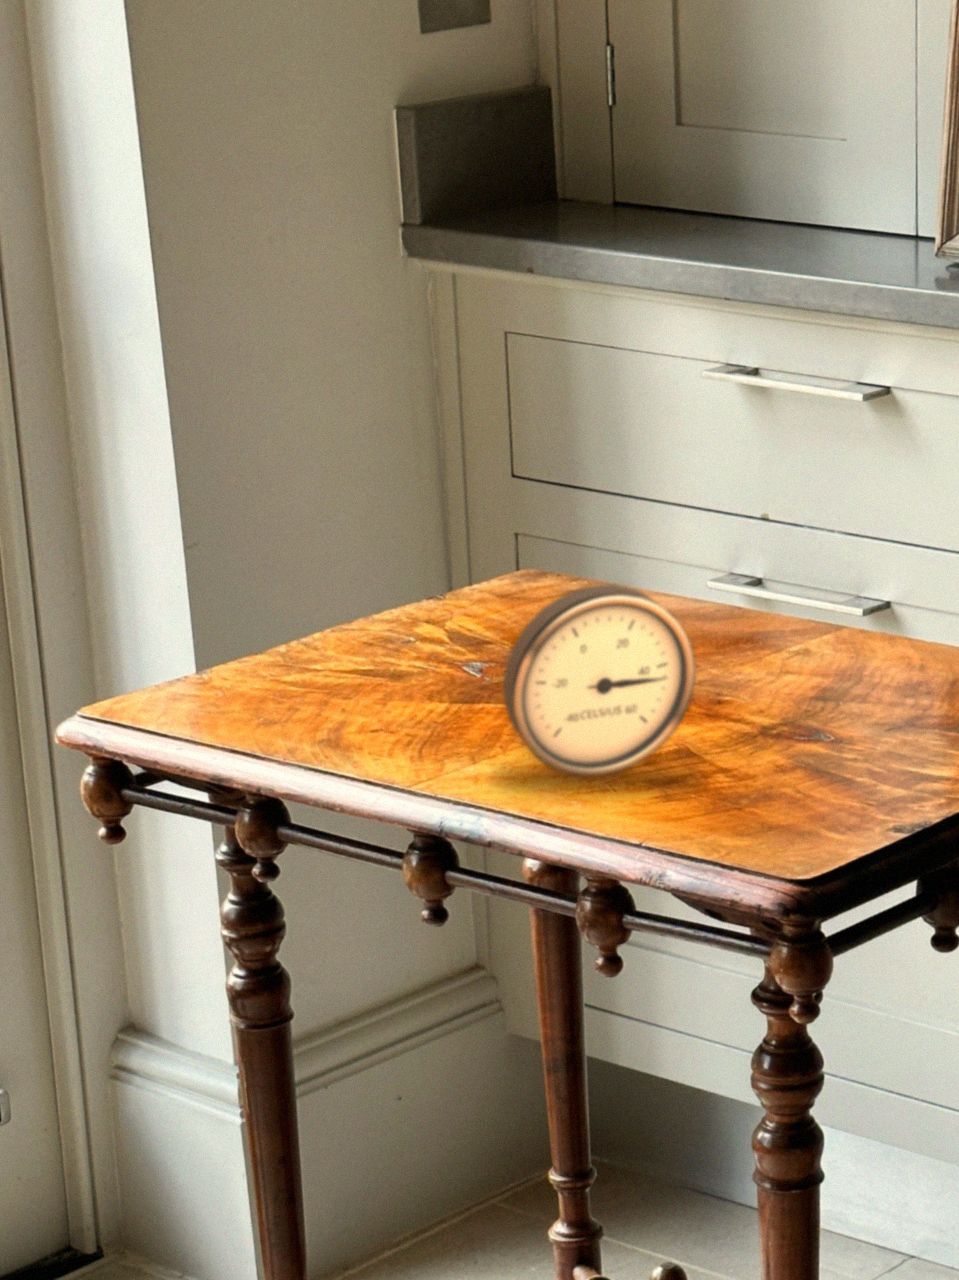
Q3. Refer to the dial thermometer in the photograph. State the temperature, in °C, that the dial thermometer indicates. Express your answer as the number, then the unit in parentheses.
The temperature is 44 (°C)
